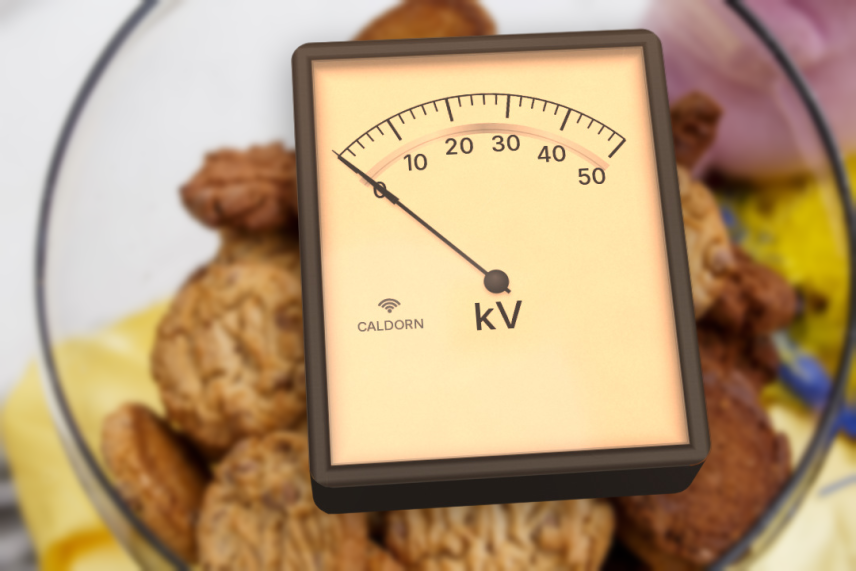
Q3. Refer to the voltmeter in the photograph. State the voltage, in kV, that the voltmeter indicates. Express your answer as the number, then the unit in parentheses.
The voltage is 0 (kV)
